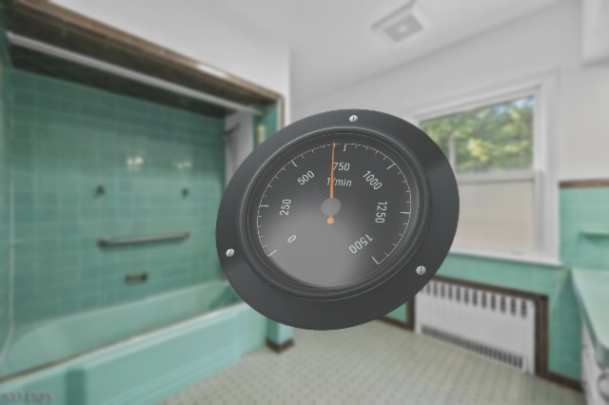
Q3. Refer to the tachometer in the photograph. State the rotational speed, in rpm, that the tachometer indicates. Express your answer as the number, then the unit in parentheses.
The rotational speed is 700 (rpm)
